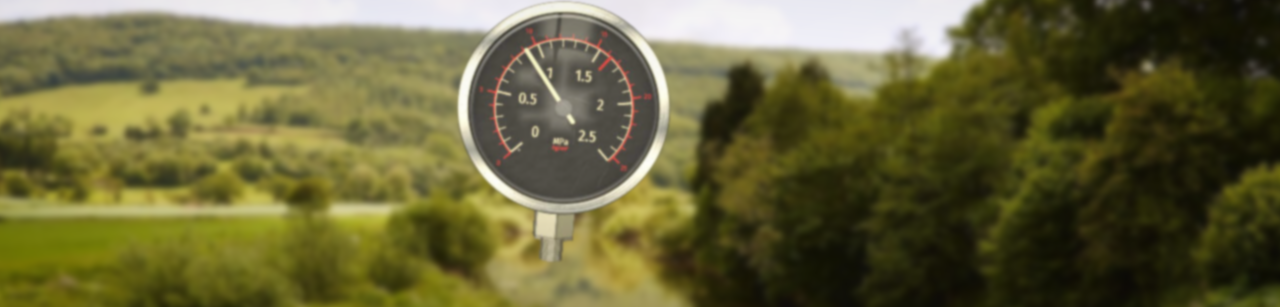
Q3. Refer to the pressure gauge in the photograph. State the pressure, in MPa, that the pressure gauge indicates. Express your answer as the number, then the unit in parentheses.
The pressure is 0.9 (MPa)
